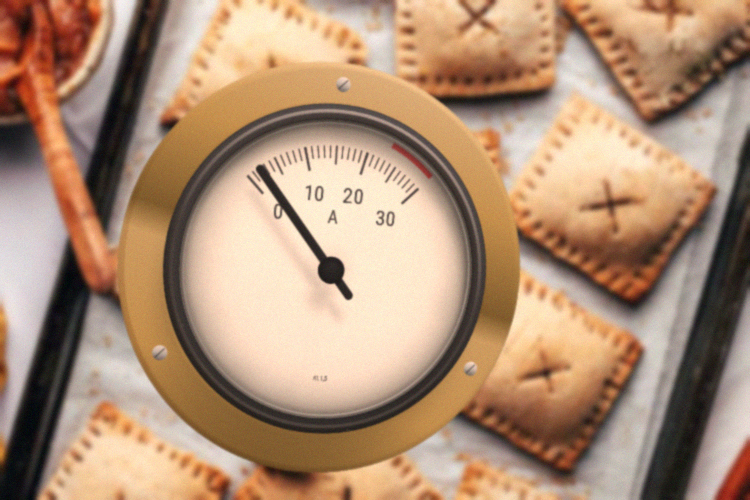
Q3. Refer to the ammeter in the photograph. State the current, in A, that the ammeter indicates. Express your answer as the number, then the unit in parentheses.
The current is 2 (A)
